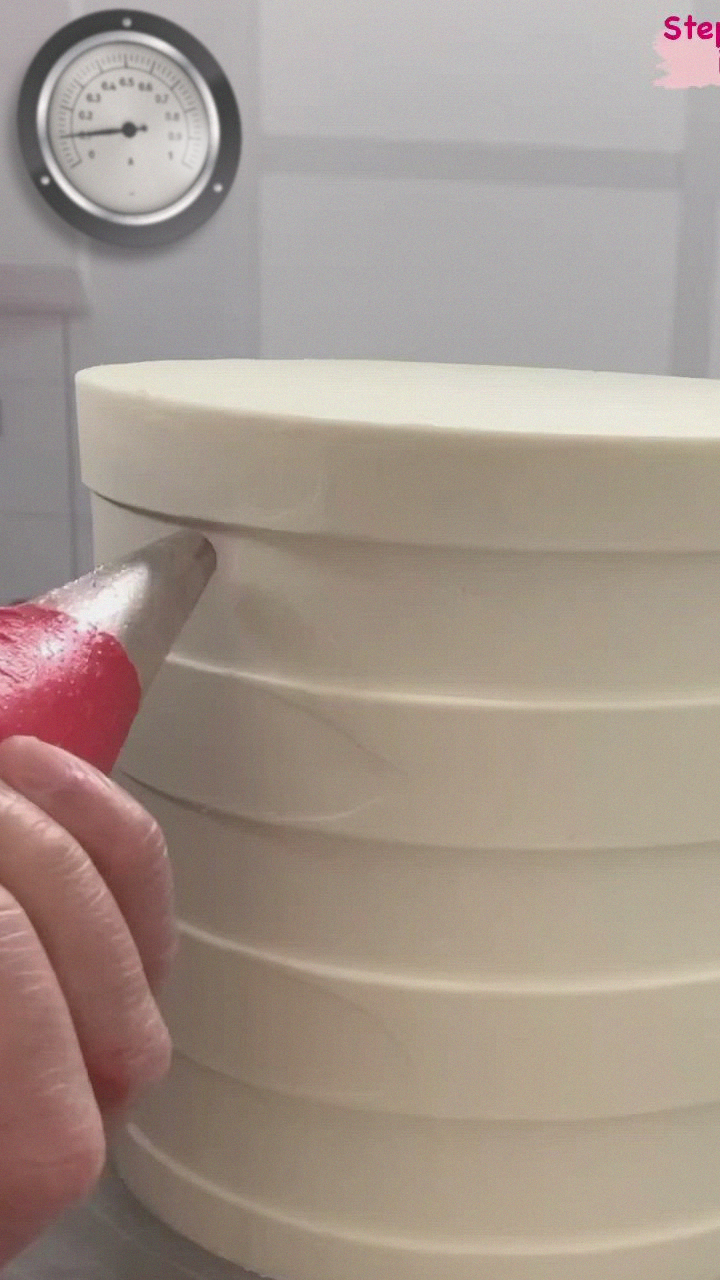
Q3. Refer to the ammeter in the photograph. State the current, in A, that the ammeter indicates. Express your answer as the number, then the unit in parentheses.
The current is 0.1 (A)
